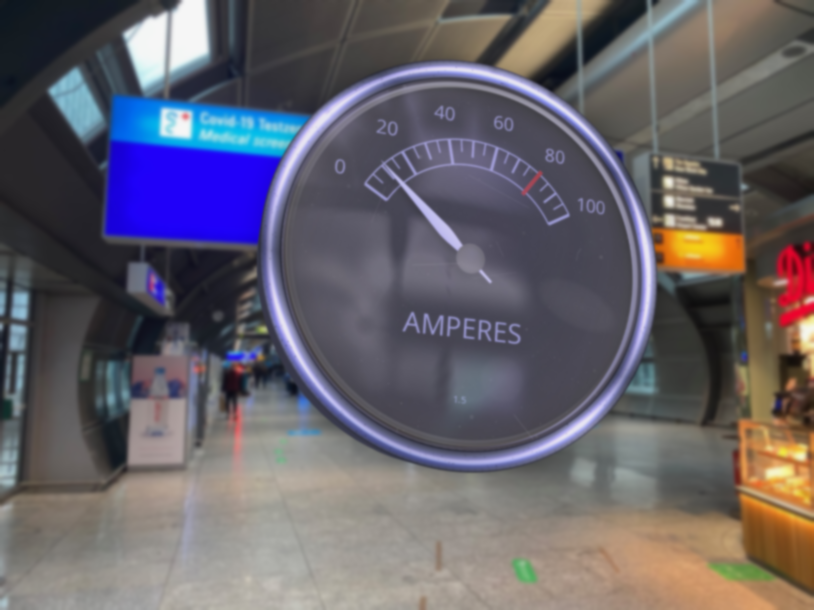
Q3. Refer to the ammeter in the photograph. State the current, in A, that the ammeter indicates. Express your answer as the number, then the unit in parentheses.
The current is 10 (A)
